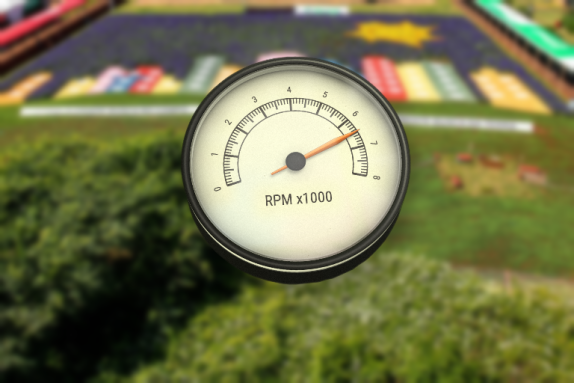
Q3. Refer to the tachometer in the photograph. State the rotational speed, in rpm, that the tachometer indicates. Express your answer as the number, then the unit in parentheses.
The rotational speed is 6500 (rpm)
